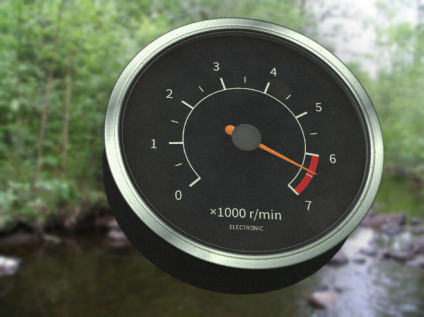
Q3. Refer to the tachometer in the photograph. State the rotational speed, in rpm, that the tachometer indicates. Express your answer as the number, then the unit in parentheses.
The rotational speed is 6500 (rpm)
